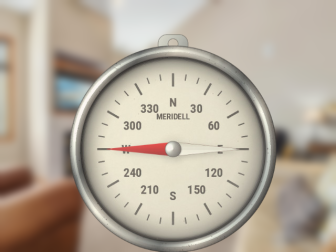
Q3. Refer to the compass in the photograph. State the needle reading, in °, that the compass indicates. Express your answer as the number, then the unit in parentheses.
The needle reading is 270 (°)
